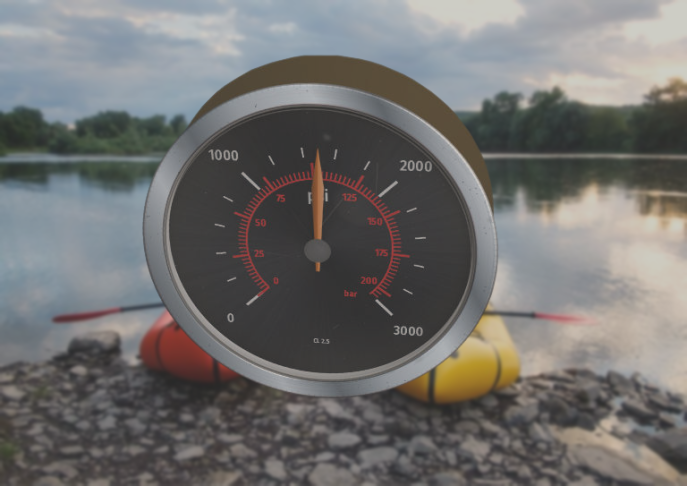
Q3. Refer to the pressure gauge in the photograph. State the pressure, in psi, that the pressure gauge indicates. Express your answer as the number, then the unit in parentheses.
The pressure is 1500 (psi)
